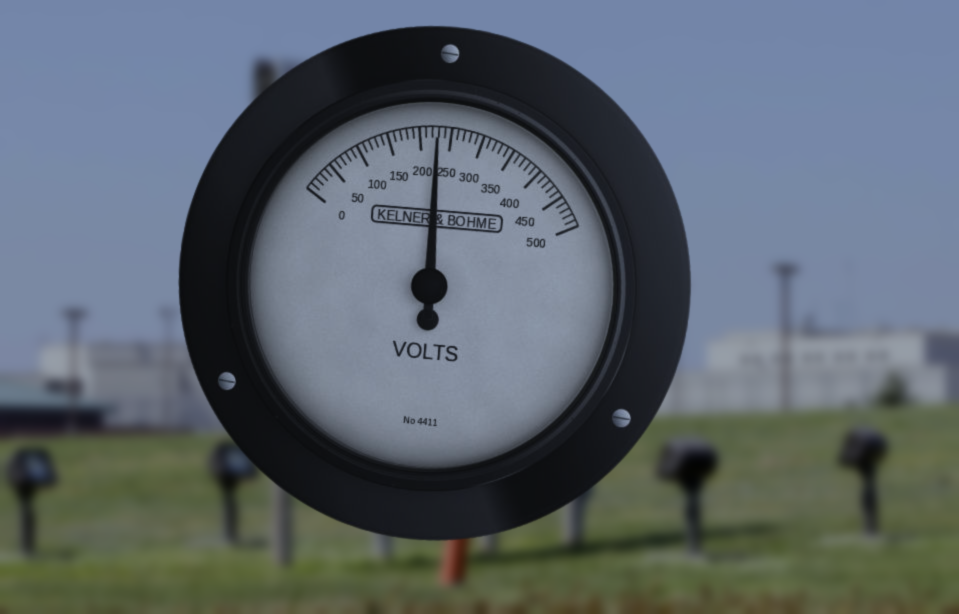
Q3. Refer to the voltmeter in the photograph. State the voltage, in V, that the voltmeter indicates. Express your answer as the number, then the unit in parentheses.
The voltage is 230 (V)
